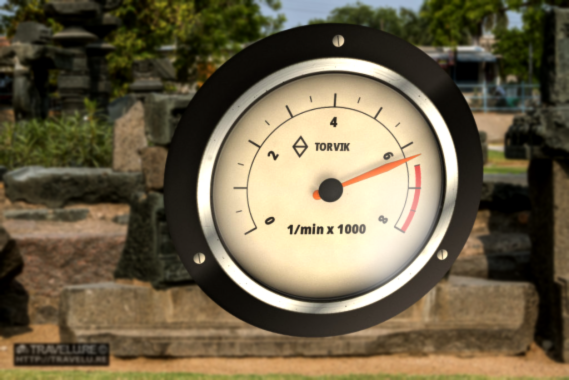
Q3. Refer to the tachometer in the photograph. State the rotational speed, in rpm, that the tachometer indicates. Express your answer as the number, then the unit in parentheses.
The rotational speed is 6250 (rpm)
